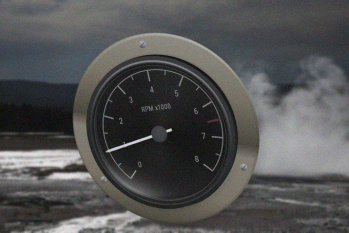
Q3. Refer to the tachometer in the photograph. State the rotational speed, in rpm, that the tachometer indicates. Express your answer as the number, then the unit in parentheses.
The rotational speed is 1000 (rpm)
